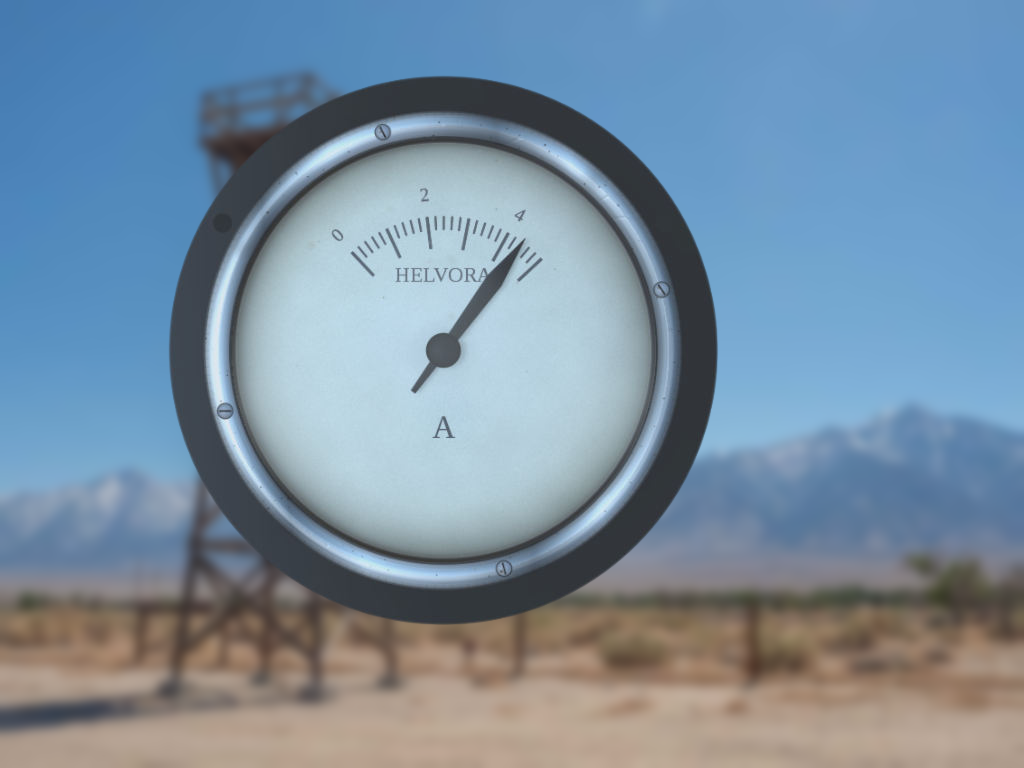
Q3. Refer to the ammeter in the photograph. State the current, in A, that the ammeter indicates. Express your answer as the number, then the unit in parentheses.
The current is 4.4 (A)
